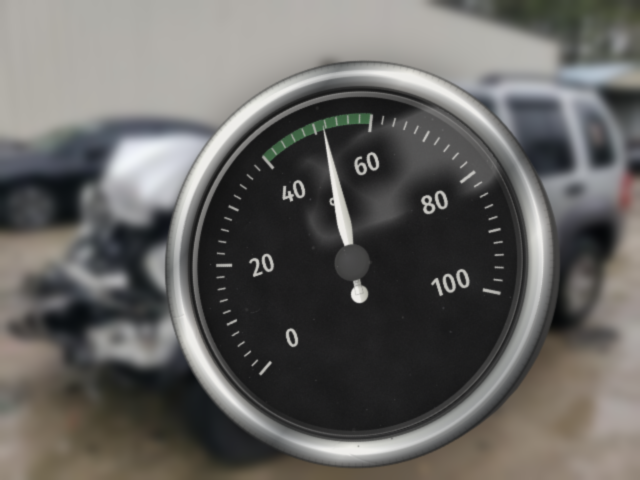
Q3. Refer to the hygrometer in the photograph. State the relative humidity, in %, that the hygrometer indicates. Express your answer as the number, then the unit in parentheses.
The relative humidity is 52 (%)
